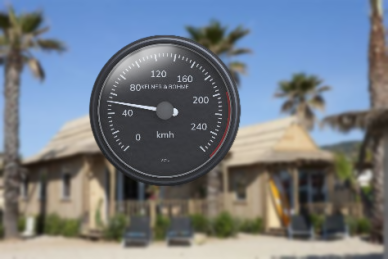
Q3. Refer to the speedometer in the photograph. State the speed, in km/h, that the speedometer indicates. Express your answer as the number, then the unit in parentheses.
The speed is 52 (km/h)
